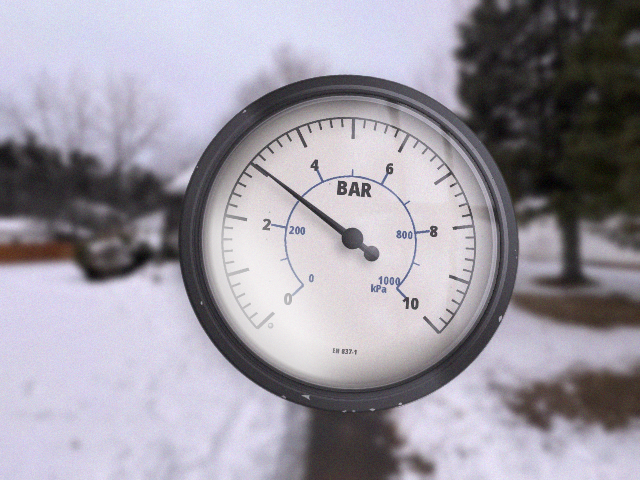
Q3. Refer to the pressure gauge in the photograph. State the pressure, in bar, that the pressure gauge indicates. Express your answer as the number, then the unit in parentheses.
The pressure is 3 (bar)
